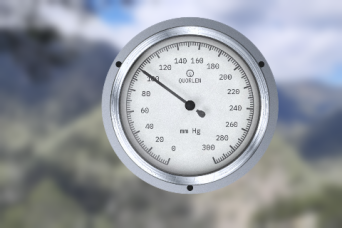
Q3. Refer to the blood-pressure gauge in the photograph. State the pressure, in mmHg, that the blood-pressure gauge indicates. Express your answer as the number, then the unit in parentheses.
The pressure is 100 (mmHg)
